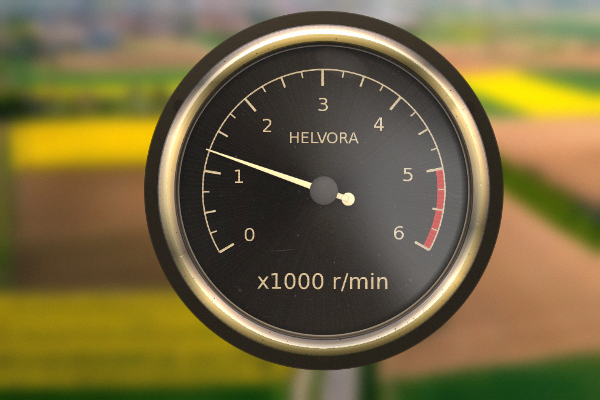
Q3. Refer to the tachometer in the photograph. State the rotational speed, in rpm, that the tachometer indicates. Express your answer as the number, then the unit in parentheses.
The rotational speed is 1250 (rpm)
